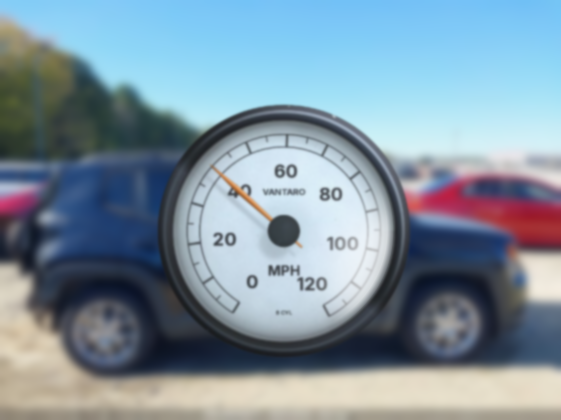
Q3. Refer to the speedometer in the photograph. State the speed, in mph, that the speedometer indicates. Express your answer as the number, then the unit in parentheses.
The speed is 40 (mph)
